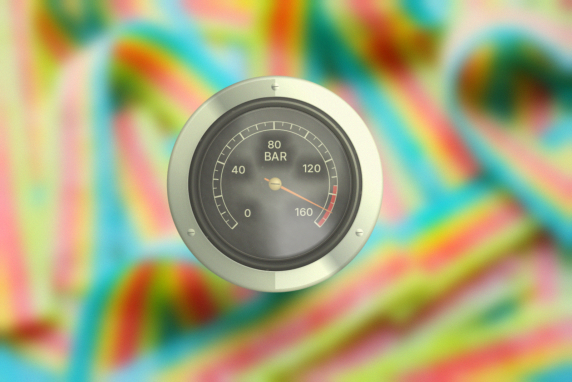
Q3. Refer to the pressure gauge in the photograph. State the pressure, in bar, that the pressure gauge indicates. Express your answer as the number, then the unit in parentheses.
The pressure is 150 (bar)
